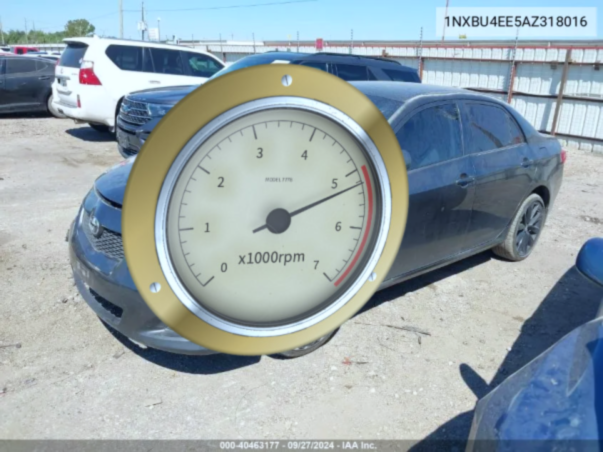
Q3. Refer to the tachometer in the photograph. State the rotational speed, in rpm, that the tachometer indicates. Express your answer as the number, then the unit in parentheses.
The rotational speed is 5200 (rpm)
